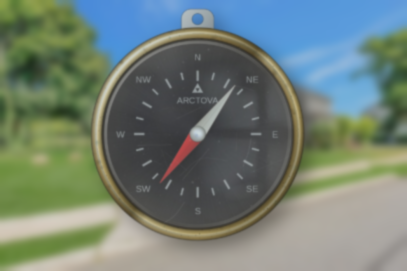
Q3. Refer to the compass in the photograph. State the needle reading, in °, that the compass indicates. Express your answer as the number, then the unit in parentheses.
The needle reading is 217.5 (°)
